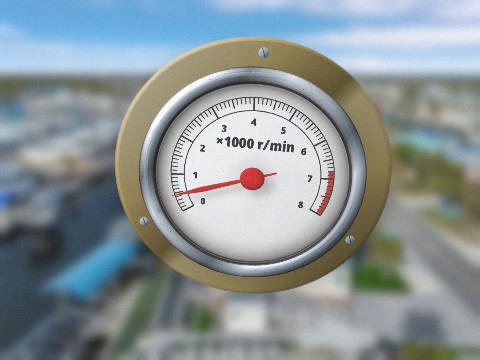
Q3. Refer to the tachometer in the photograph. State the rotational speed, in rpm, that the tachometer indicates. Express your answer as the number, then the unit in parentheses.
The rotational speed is 500 (rpm)
